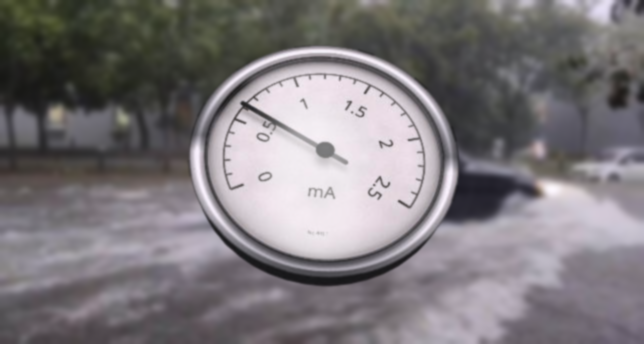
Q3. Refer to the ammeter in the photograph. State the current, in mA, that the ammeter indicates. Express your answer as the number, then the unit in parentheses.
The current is 0.6 (mA)
